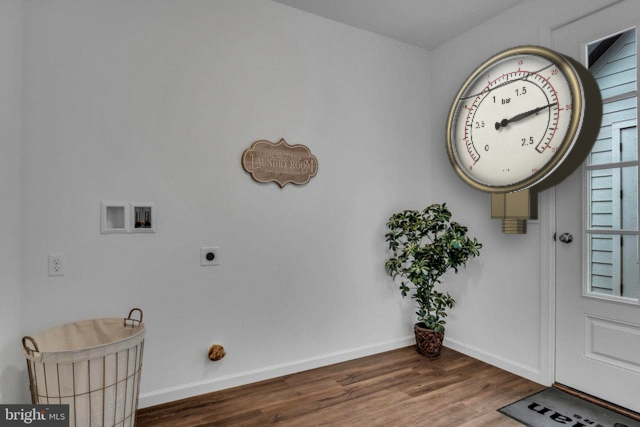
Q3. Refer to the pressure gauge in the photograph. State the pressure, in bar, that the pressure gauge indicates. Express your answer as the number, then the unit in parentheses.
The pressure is 2 (bar)
